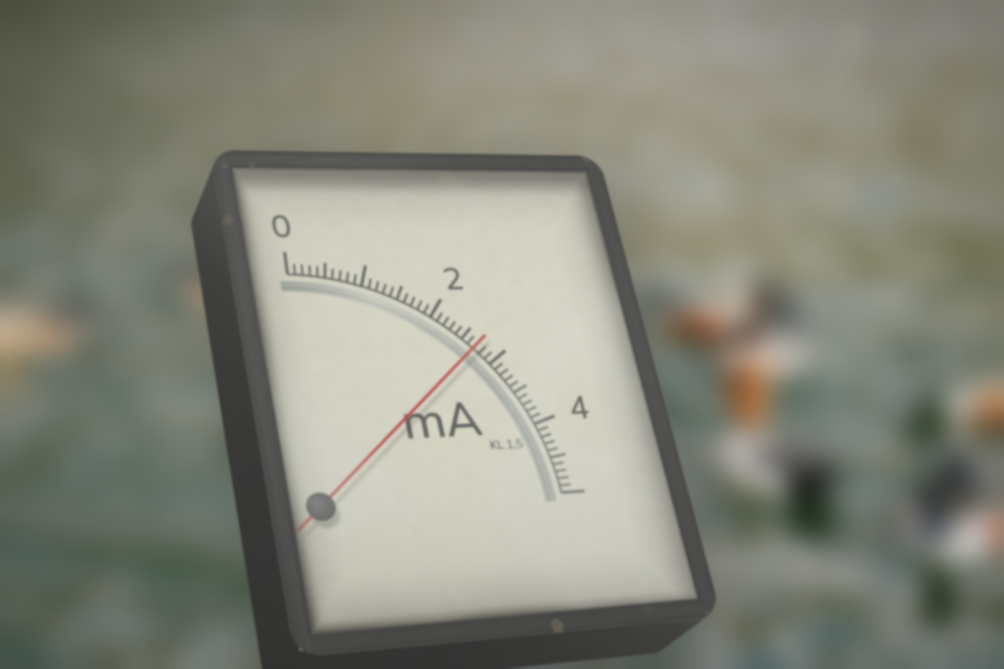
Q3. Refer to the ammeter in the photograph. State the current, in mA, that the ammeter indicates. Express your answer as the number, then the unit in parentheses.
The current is 2.7 (mA)
